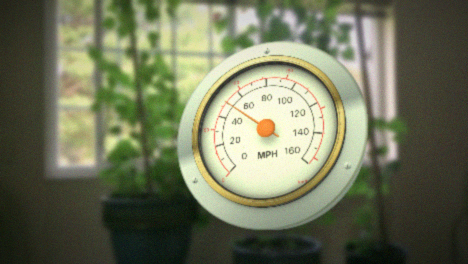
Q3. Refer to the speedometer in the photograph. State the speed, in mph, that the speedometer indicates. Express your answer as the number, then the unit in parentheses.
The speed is 50 (mph)
